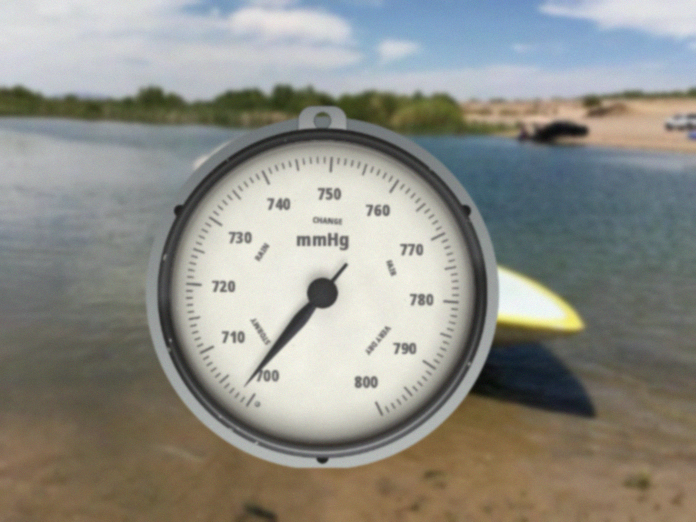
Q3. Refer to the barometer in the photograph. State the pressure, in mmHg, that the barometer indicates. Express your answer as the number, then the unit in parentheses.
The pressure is 702 (mmHg)
